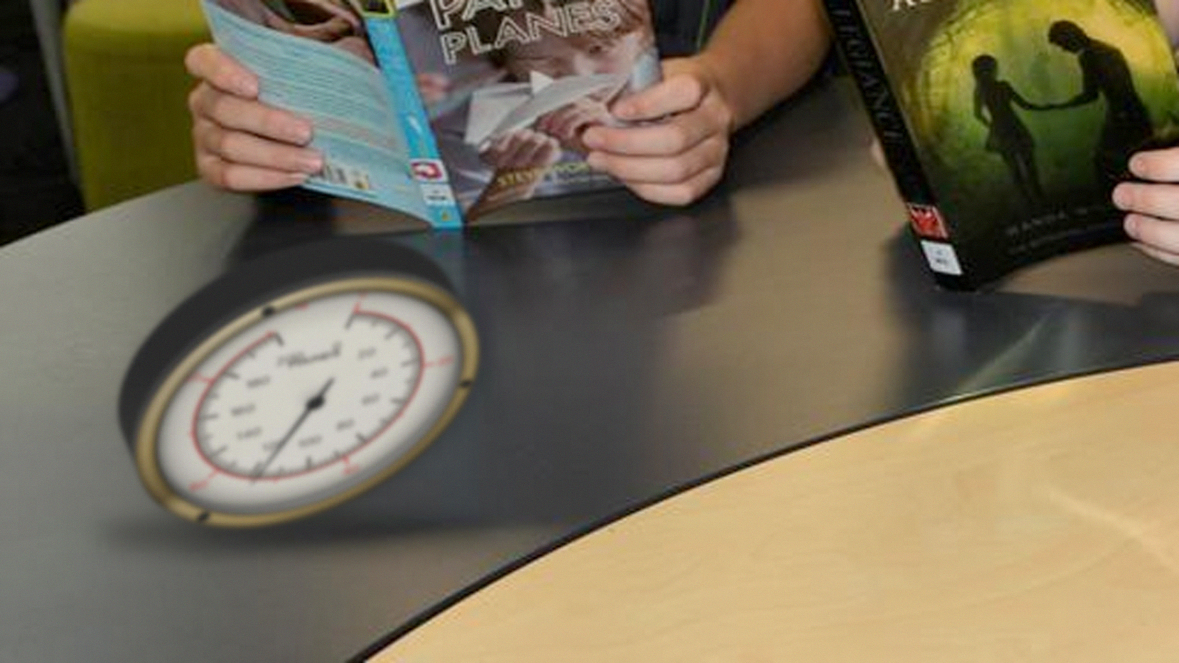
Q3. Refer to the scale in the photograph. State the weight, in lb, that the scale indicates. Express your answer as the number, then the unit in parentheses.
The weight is 120 (lb)
